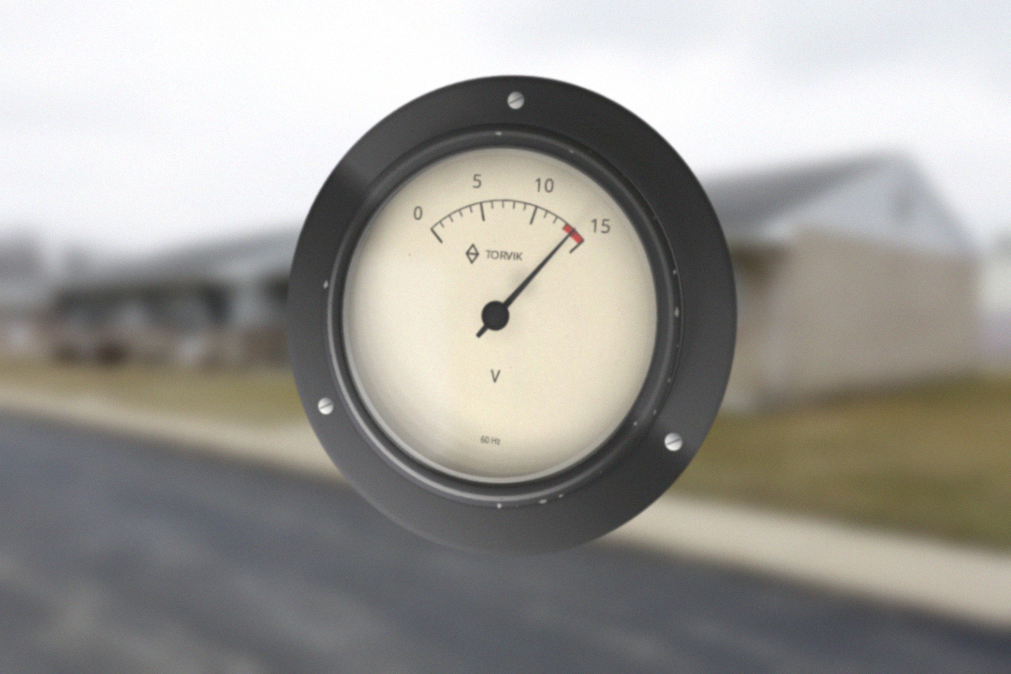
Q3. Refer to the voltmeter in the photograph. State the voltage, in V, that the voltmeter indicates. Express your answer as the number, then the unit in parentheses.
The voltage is 14 (V)
